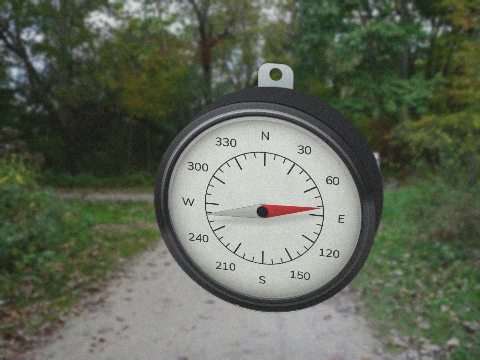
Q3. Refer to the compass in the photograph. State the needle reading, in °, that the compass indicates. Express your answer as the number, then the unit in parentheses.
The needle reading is 80 (°)
